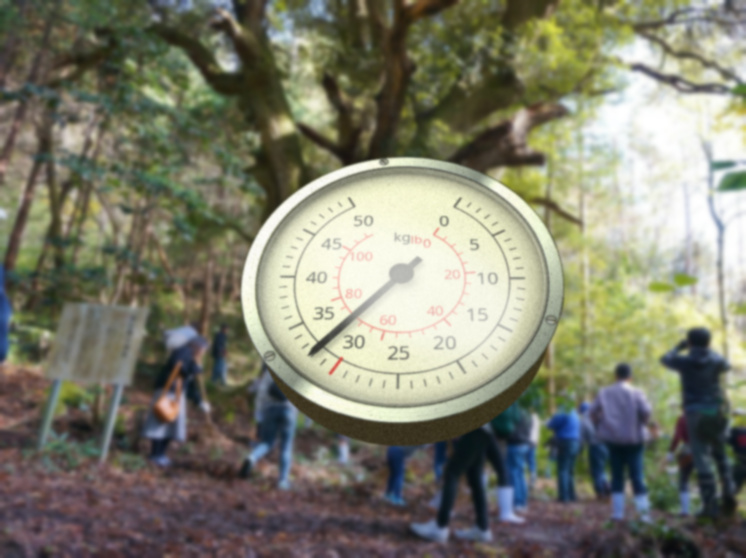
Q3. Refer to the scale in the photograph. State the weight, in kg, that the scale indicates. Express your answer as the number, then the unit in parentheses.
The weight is 32 (kg)
